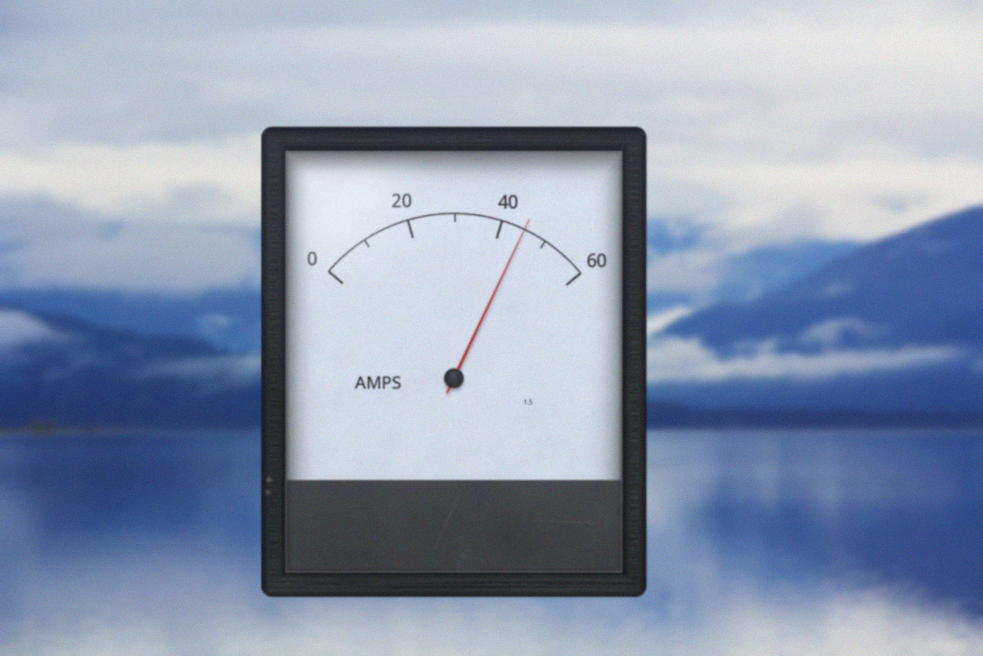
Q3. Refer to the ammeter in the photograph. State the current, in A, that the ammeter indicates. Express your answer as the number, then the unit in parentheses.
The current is 45 (A)
